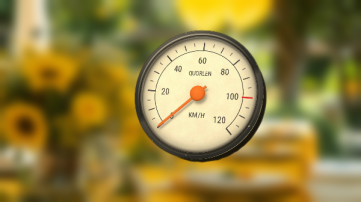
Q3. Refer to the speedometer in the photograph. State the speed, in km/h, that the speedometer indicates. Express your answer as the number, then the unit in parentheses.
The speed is 0 (km/h)
